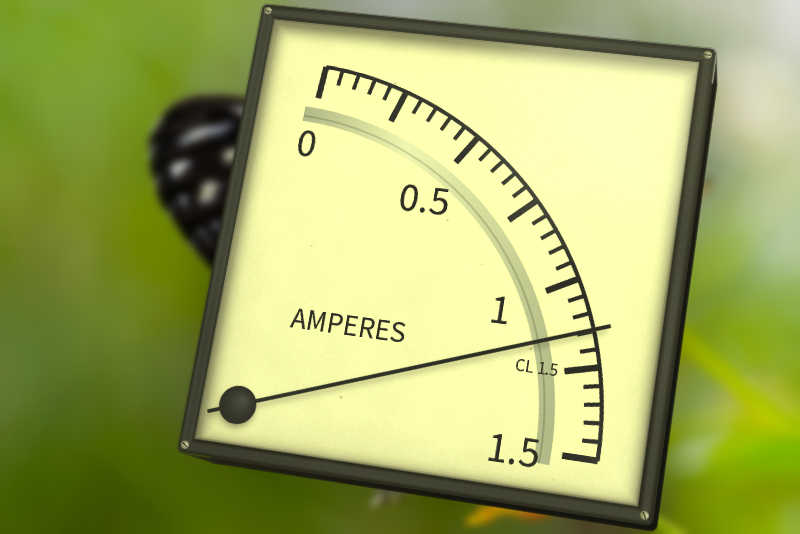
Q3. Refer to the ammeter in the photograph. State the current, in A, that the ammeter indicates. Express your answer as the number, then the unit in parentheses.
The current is 1.15 (A)
